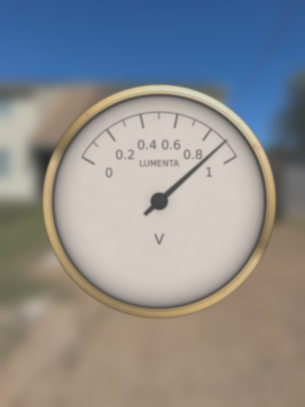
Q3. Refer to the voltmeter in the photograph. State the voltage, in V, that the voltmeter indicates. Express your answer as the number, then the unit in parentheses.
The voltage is 0.9 (V)
